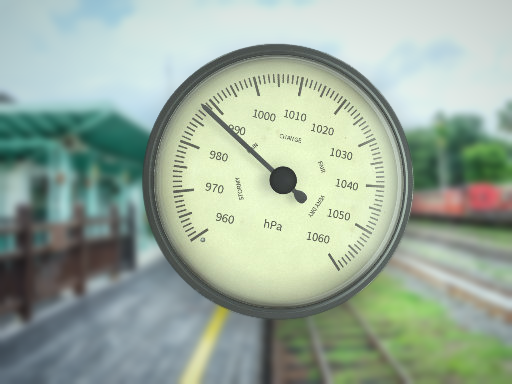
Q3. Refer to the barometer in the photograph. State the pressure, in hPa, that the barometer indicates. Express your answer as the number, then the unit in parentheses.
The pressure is 988 (hPa)
